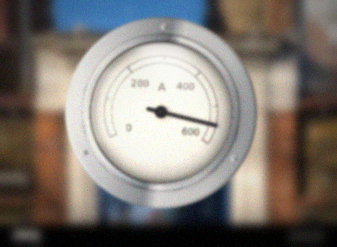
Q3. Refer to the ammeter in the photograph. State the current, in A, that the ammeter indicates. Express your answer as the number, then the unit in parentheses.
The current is 550 (A)
